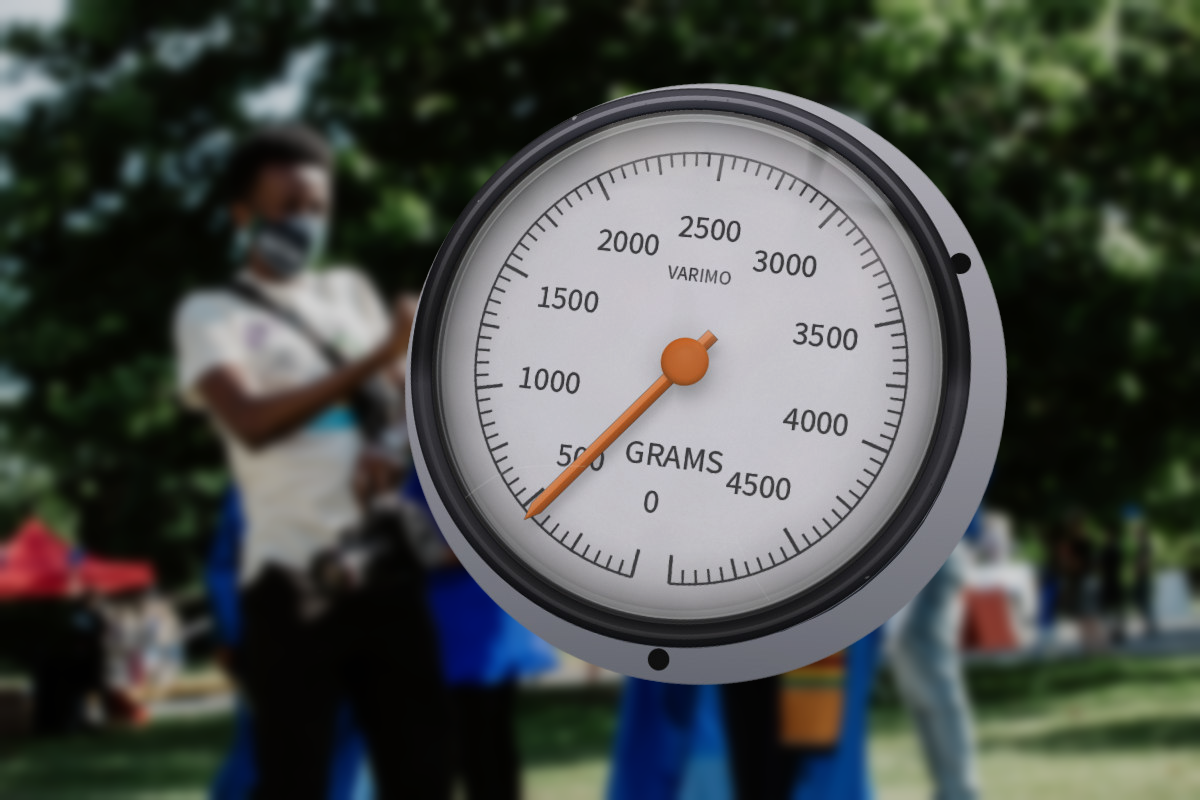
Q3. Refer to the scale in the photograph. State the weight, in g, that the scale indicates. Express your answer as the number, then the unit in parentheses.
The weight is 450 (g)
